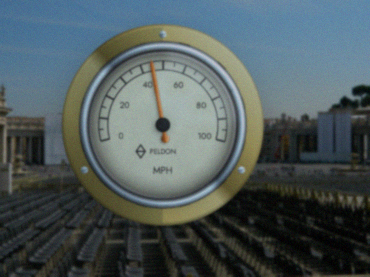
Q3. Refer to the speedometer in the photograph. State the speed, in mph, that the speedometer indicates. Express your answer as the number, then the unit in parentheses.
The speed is 45 (mph)
